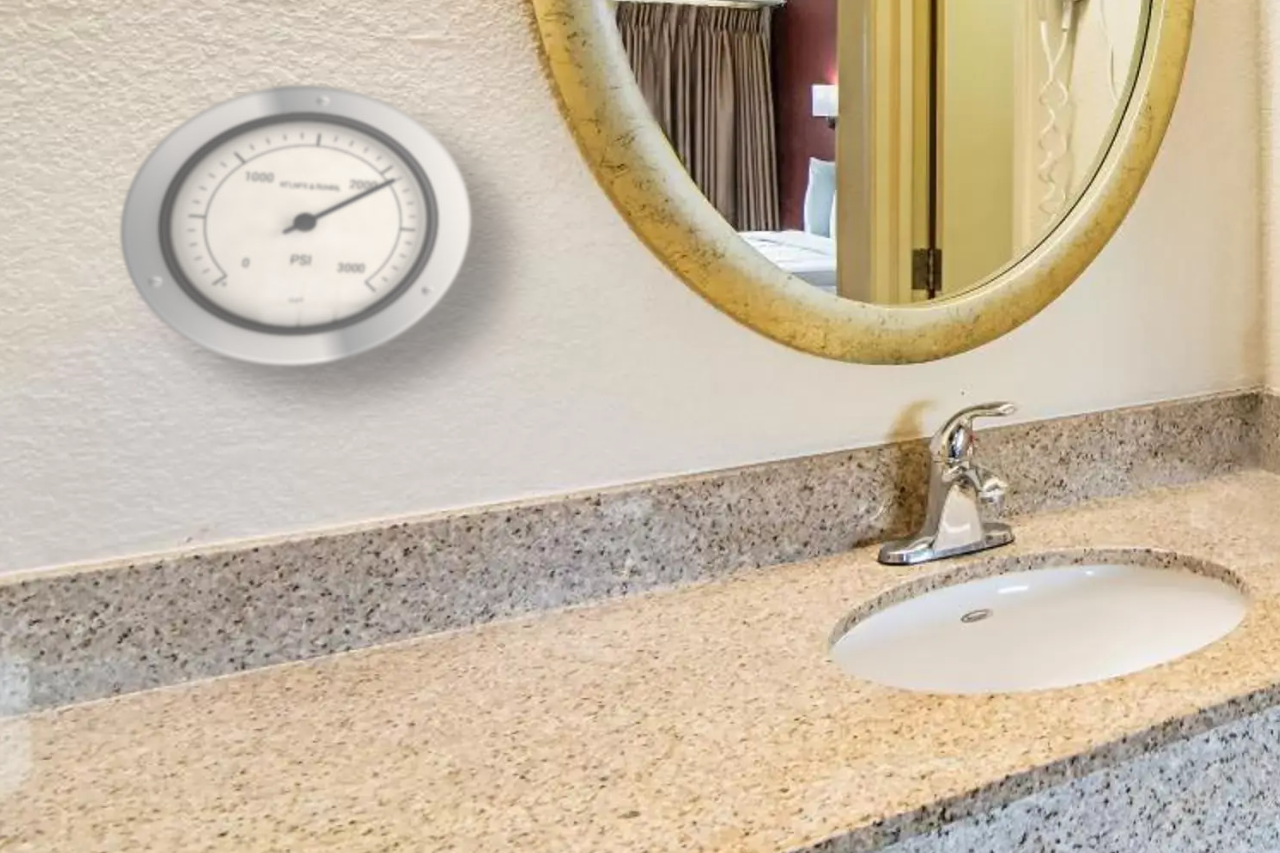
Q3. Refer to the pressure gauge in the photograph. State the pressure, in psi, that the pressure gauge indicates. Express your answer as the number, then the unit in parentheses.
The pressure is 2100 (psi)
